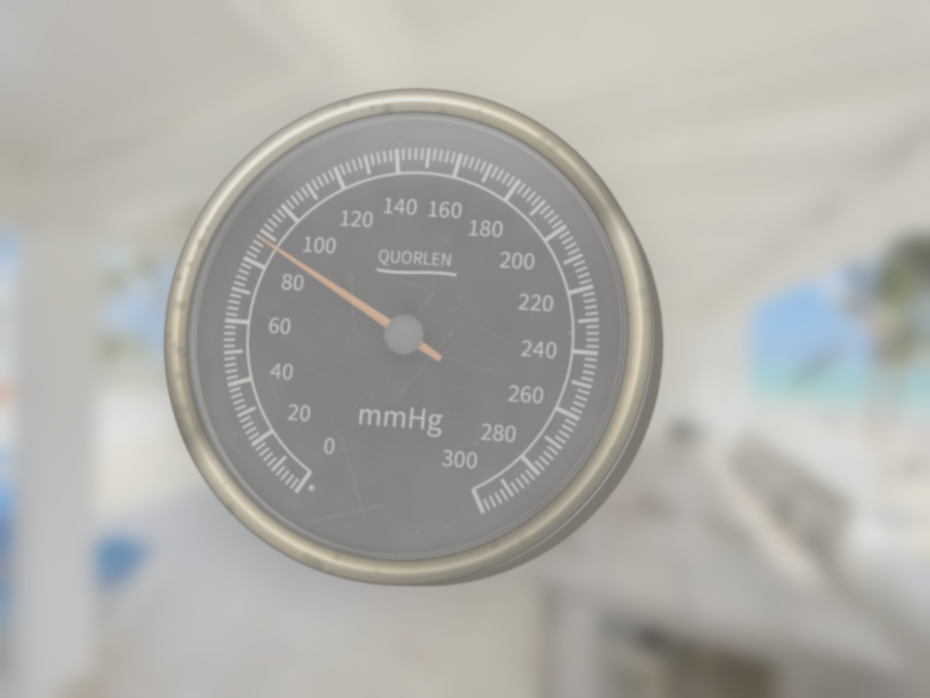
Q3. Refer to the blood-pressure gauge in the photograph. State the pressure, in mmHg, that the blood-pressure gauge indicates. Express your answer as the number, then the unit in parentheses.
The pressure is 88 (mmHg)
